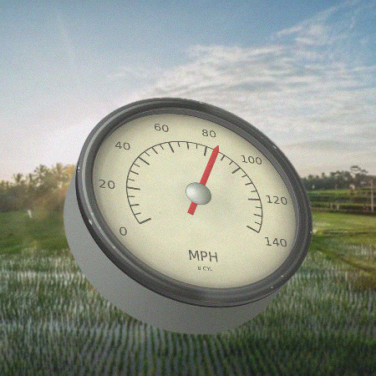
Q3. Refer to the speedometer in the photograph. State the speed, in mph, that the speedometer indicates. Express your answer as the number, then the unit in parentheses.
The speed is 85 (mph)
